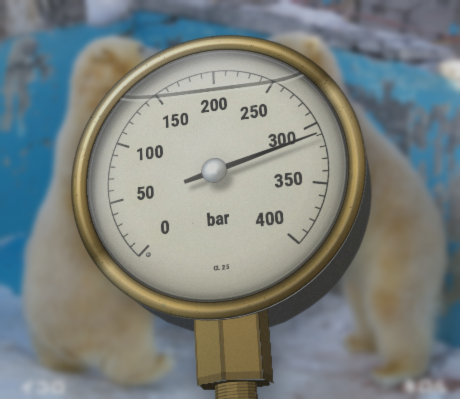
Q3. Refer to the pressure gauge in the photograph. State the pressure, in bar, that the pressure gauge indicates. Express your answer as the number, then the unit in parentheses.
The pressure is 310 (bar)
